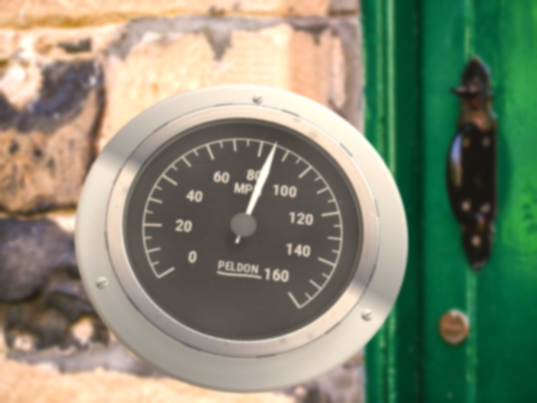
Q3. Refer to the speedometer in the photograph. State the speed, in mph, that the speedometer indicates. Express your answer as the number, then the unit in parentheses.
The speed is 85 (mph)
